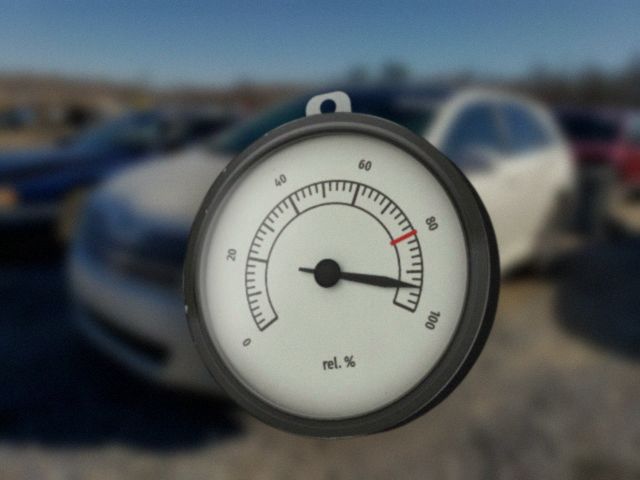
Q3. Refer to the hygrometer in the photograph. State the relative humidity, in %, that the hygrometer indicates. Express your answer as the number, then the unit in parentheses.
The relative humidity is 94 (%)
